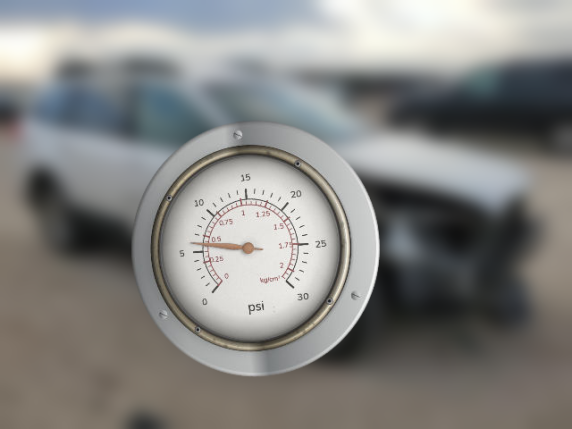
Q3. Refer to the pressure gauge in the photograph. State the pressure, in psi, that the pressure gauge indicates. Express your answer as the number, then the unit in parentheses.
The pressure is 6 (psi)
